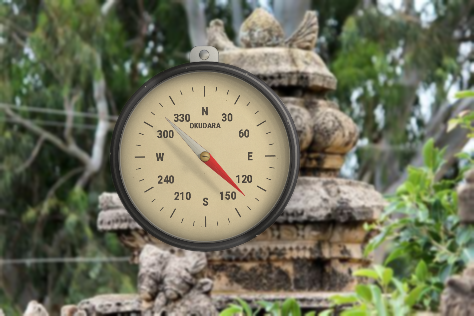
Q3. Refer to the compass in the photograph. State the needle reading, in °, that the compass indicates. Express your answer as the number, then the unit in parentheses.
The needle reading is 135 (°)
